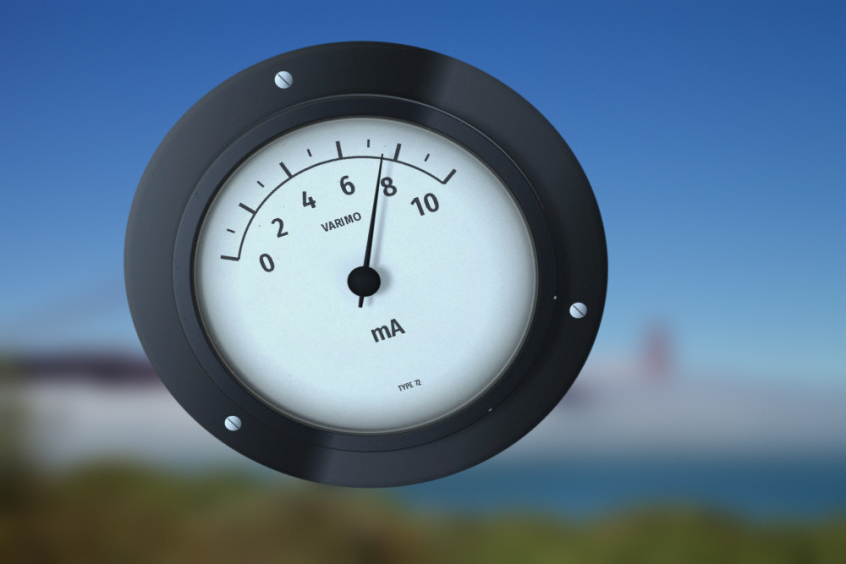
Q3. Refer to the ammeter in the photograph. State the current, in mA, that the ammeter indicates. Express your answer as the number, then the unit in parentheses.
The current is 7.5 (mA)
